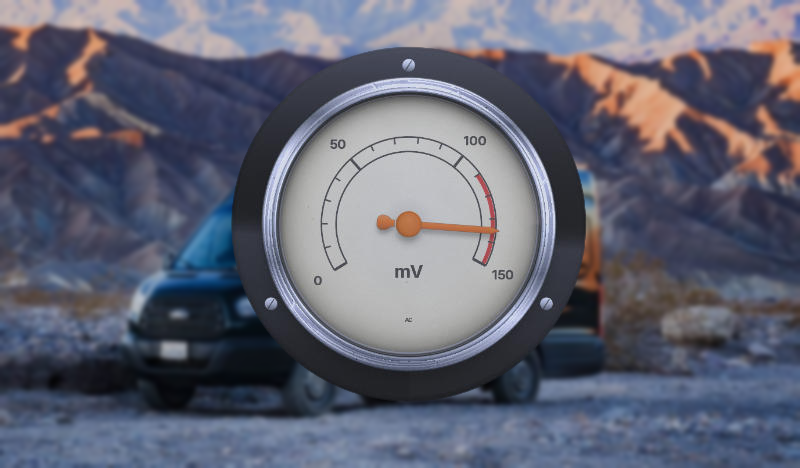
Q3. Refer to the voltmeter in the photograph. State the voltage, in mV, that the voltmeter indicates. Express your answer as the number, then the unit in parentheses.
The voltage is 135 (mV)
